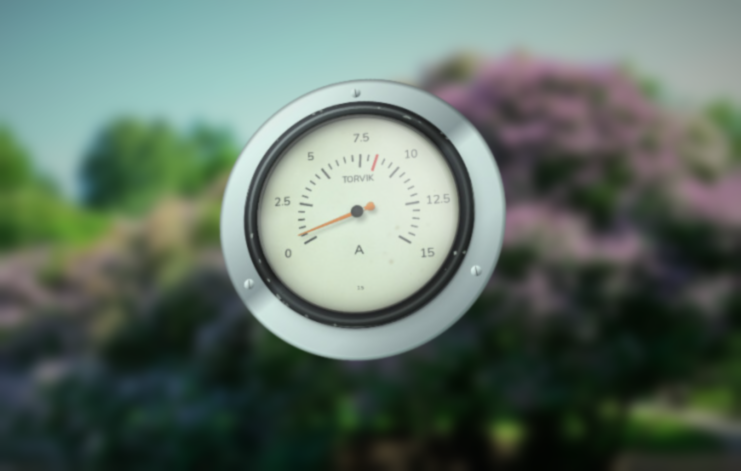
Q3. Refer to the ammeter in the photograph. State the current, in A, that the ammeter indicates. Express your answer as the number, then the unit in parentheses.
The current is 0.5 (A)
